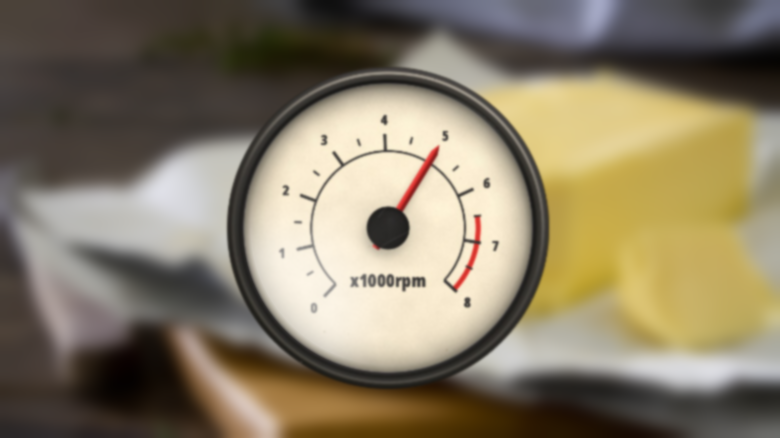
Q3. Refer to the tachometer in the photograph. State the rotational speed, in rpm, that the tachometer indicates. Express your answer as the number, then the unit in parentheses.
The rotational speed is 5000 (rpm)
